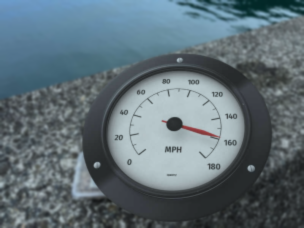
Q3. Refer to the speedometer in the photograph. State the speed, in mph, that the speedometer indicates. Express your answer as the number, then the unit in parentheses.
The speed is 160 (mph)
